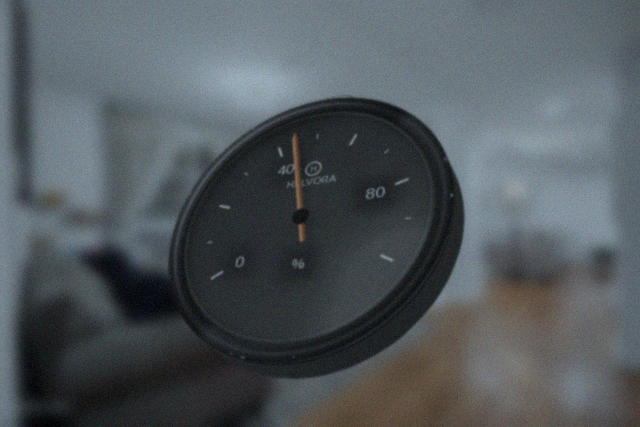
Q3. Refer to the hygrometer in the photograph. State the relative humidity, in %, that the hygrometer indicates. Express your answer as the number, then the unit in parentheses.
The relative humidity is 45 (%)
